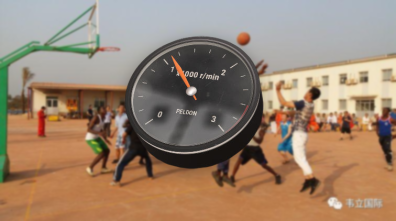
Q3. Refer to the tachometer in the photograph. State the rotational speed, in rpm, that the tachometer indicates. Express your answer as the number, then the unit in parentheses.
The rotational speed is 1100 (rpm)
